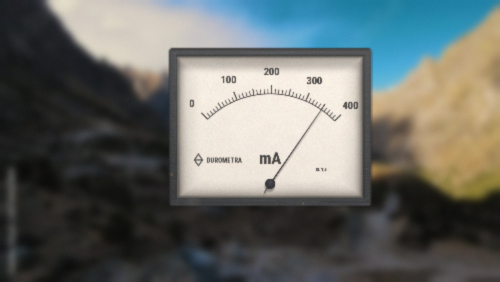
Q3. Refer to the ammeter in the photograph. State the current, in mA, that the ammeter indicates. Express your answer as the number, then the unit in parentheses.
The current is 350 (mA)
